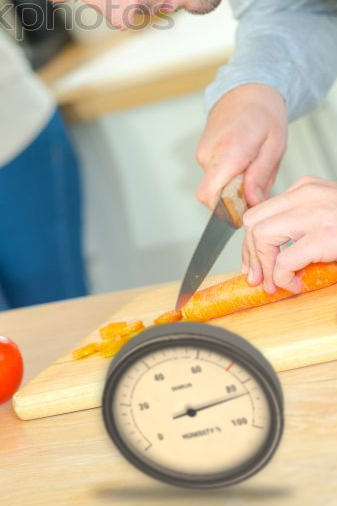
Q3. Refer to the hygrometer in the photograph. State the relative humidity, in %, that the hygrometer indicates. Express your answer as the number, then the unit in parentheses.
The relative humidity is 84 (%)
